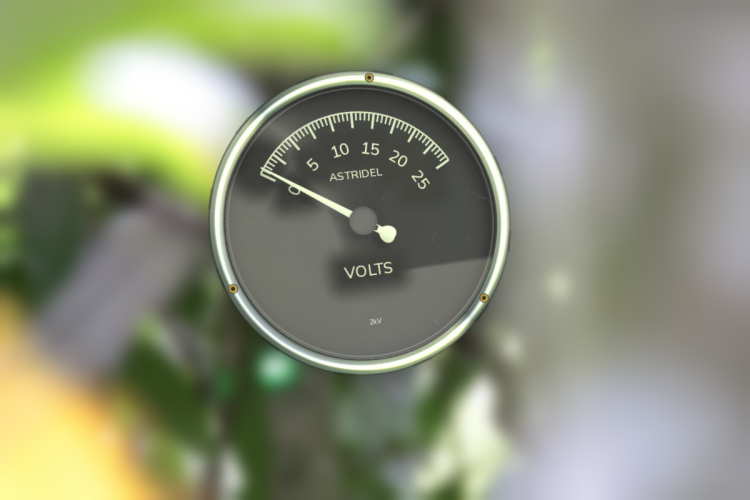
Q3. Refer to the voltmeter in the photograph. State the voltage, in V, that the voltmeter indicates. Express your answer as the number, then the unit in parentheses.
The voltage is 0.5 (V)
